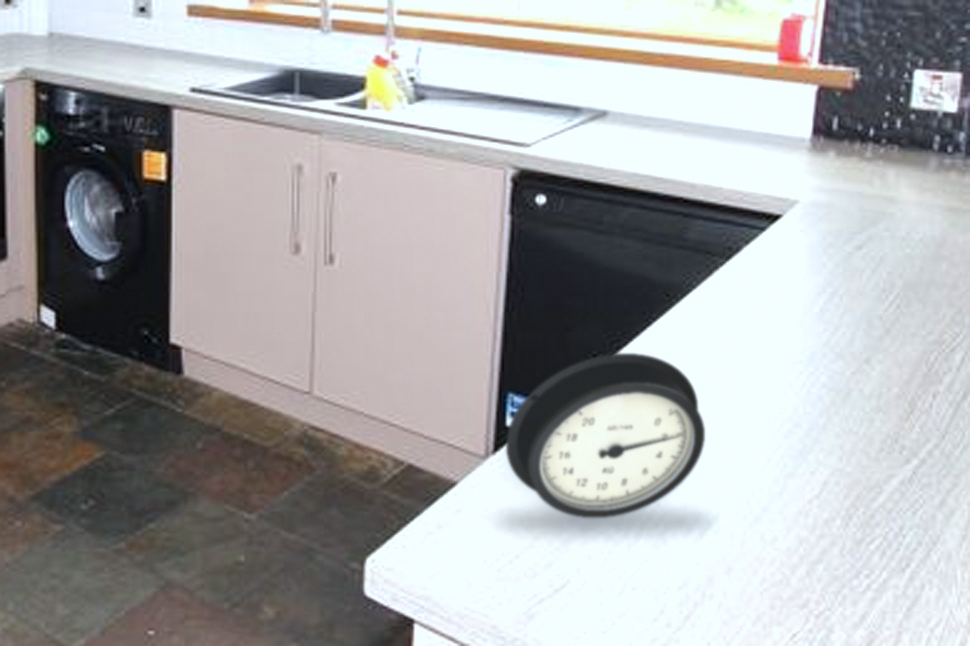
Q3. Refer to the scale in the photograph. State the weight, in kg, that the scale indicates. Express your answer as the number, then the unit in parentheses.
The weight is 2 (kg)
